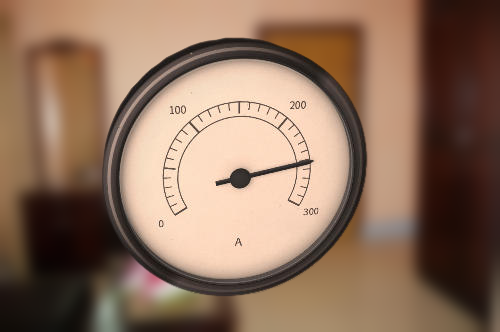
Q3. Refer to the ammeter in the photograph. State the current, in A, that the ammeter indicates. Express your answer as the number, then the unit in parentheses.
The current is 250 (A)
